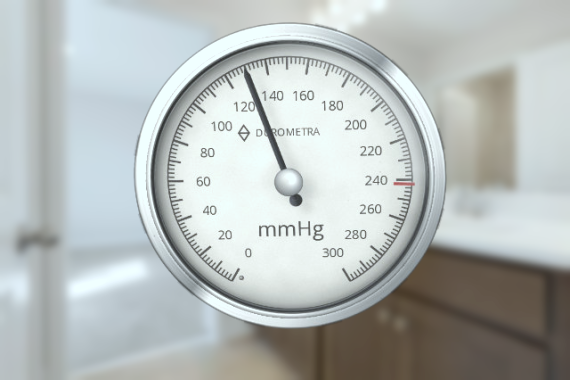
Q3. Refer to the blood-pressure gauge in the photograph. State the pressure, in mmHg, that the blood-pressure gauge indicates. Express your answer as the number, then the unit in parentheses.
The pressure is 130 (mmHg)
